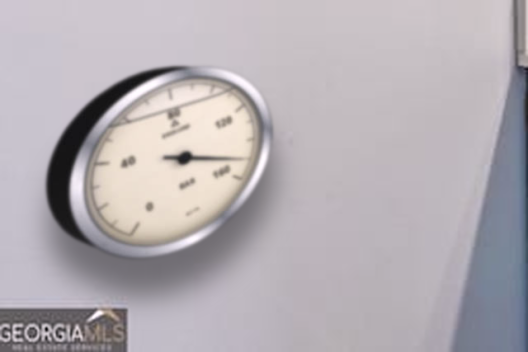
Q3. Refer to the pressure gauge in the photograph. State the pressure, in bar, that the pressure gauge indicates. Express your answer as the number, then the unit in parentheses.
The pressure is 150 (bar)
